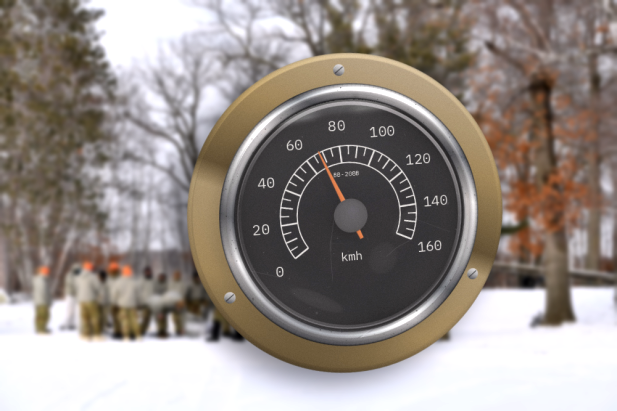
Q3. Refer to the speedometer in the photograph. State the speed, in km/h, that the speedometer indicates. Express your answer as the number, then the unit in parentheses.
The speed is 67.5 (km/h)
